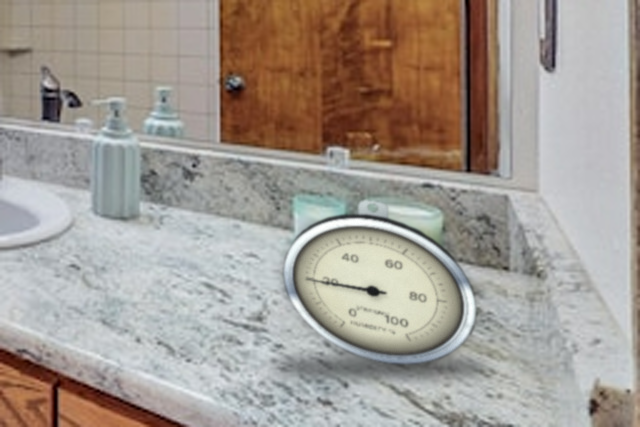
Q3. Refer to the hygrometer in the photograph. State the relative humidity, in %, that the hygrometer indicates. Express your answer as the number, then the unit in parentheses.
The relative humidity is 20 (%)
